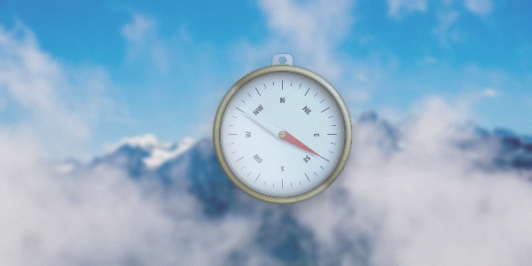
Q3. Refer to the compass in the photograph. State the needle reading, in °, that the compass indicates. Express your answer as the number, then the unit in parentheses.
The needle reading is 120 (°)
